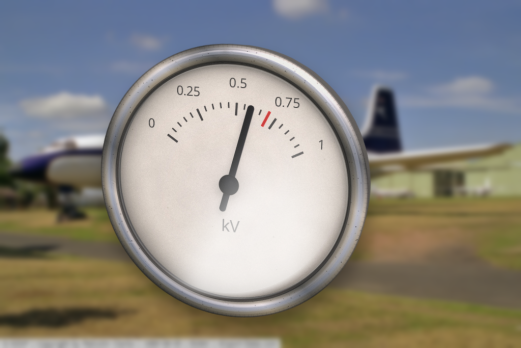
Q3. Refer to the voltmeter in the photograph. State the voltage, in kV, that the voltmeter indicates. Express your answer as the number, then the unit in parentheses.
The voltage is 0.6 (kV)
